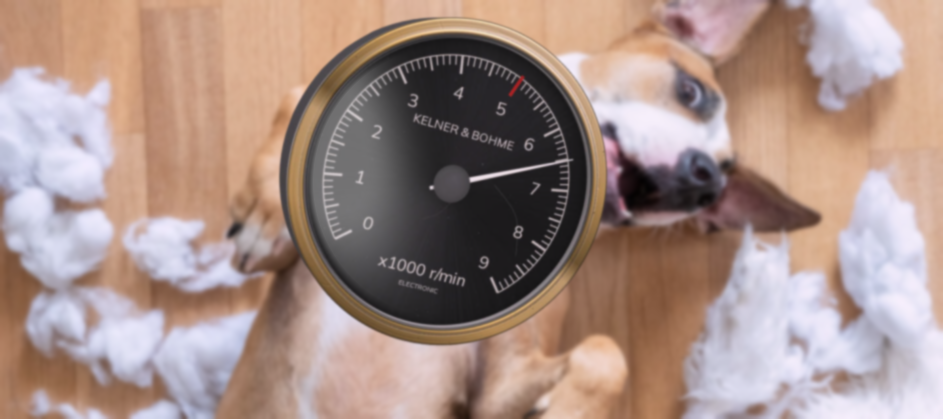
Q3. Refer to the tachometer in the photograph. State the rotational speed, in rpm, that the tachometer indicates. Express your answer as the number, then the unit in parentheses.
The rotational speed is 6500 (rpm)
